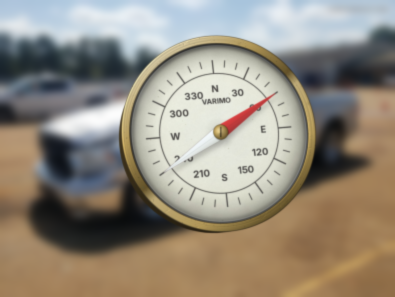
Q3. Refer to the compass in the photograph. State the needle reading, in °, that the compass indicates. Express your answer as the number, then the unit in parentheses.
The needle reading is 60 (°)
